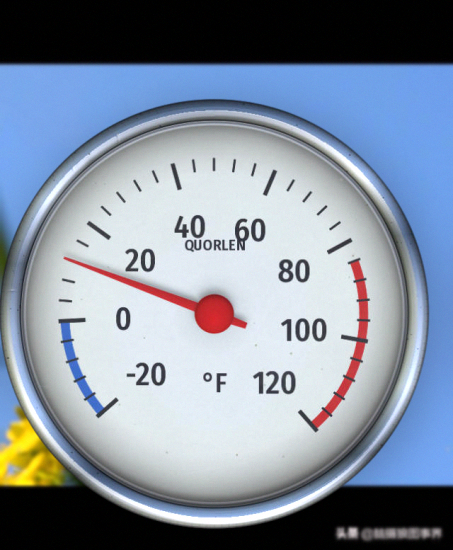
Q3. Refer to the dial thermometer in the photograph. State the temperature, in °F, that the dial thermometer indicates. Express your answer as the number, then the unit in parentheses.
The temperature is 12 (°F)
